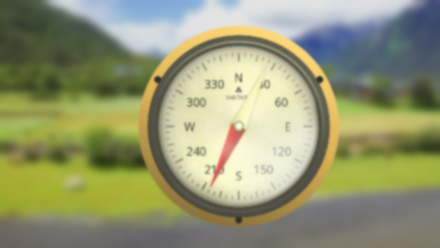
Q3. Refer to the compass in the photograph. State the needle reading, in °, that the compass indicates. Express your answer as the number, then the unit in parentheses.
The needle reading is 205 (°)
